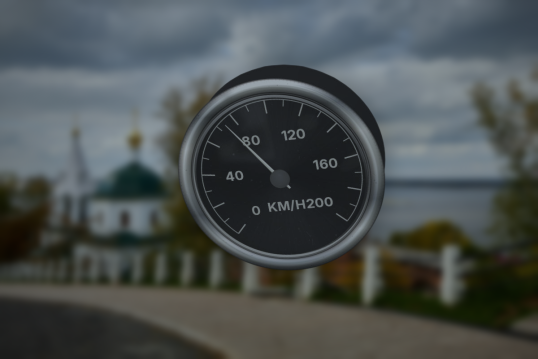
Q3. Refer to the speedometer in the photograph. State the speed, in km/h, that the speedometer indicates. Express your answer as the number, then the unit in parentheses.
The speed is 75 (km/h)
